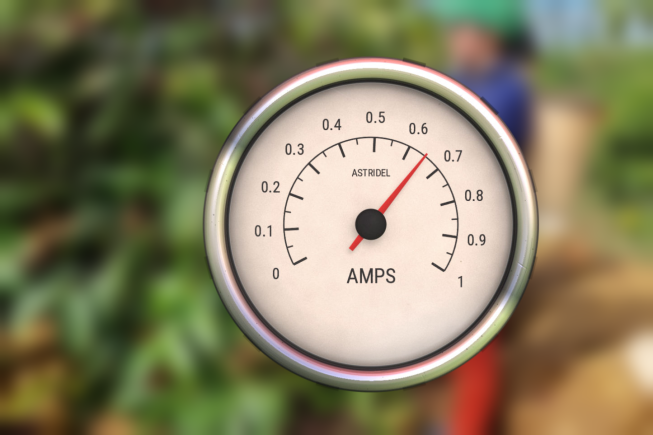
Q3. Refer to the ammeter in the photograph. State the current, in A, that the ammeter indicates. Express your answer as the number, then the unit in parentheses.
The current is 0.65 (A)
